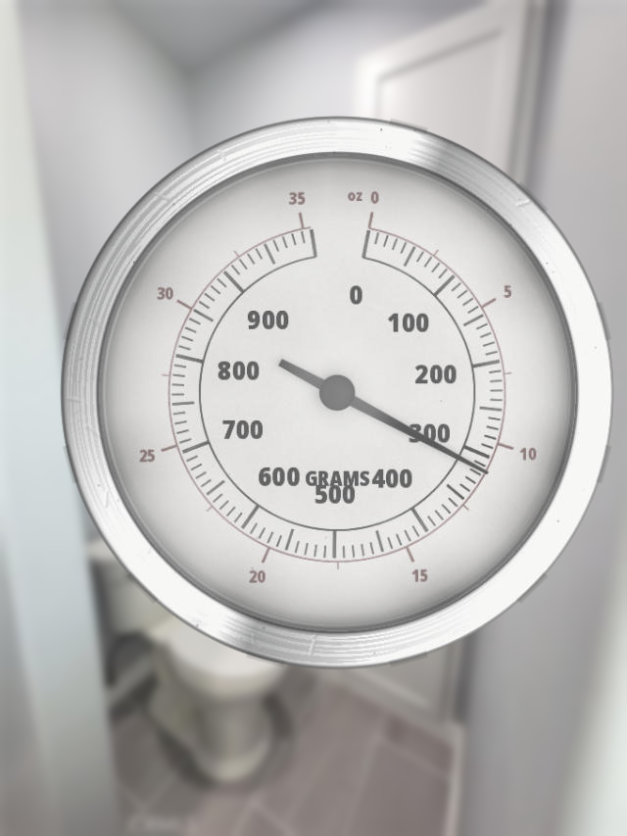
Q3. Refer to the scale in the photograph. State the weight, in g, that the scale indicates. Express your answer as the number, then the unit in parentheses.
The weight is 315 (g)
